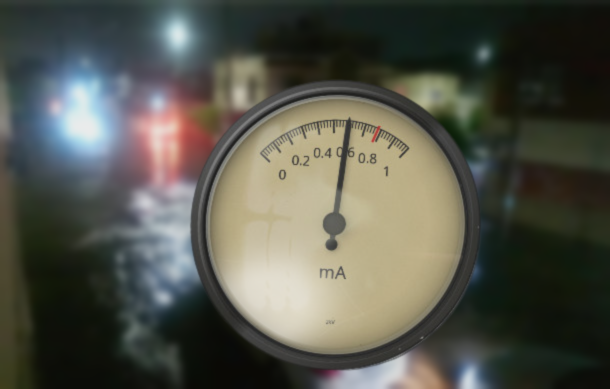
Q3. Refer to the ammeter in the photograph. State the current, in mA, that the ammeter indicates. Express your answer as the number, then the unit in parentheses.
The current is 0.6 (mA)
